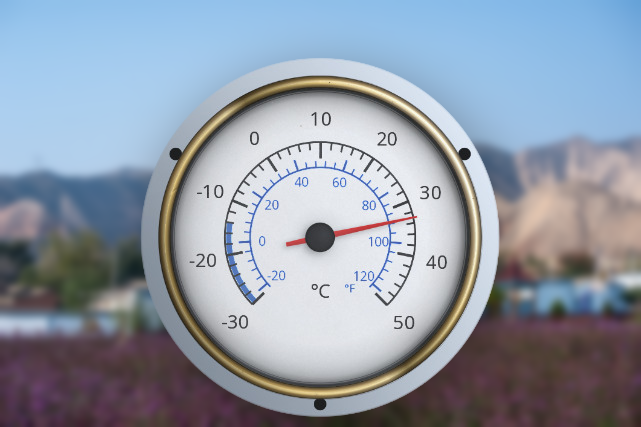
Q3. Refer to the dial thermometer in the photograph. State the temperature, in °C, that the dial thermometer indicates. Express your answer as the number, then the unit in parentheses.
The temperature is 33 (°C)
